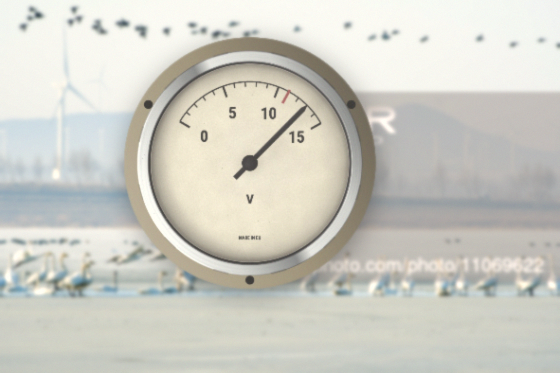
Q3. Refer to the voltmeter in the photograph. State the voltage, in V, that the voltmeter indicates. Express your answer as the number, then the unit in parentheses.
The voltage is 13 (V)
